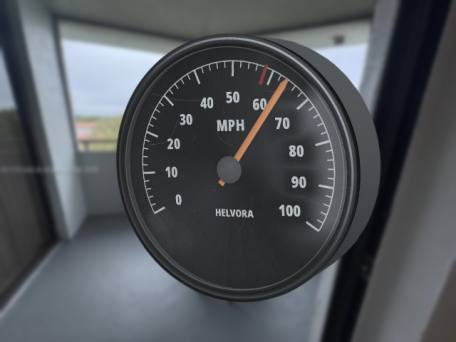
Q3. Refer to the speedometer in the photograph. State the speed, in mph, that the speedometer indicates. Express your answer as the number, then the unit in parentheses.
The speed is 64 (mph)
